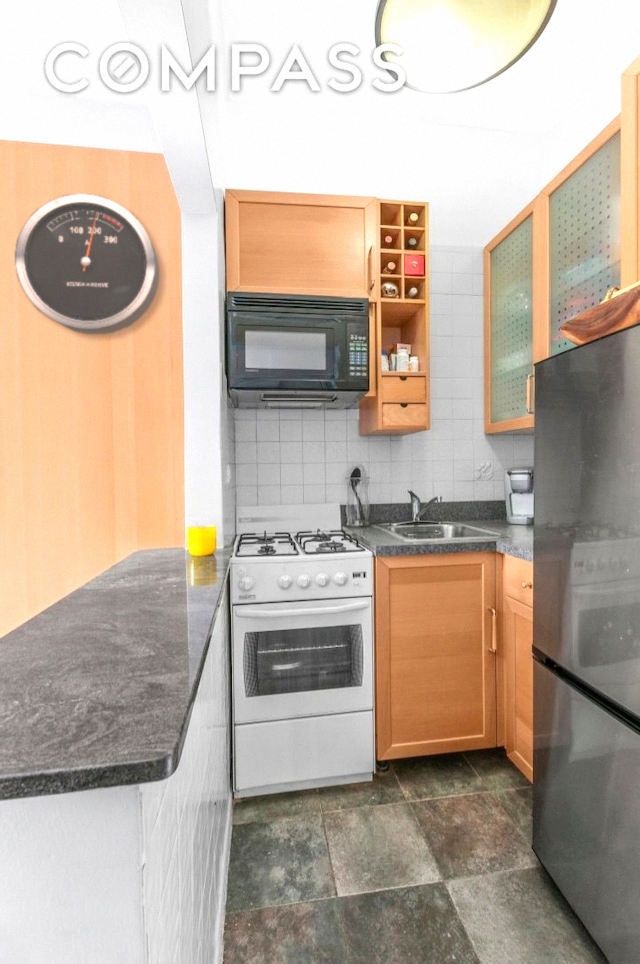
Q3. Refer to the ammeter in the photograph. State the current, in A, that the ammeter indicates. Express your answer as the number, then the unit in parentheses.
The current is 200 (A)
